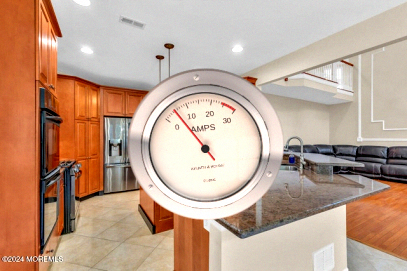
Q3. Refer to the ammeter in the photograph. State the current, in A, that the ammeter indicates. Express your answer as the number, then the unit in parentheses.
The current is 5 (A)
